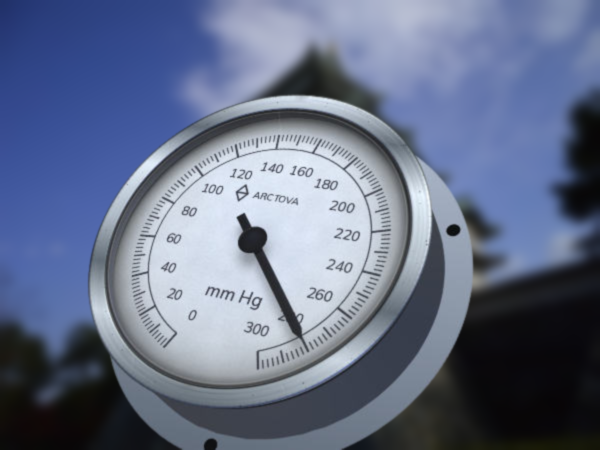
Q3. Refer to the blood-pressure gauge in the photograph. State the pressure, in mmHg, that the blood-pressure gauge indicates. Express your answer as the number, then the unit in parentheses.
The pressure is 280 (mmHg)
